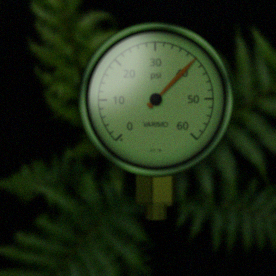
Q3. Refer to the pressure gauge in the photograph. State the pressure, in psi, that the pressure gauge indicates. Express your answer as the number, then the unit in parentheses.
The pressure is 40 (psi)
